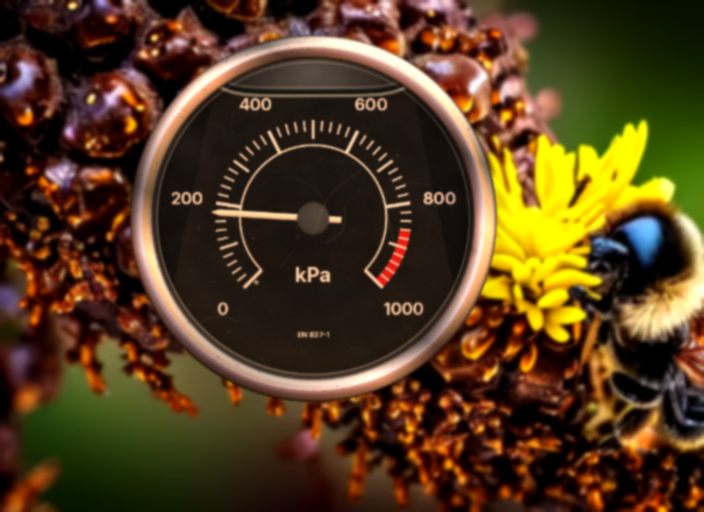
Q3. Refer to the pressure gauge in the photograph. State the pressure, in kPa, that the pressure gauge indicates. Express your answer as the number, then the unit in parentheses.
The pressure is 180 (kPa)
